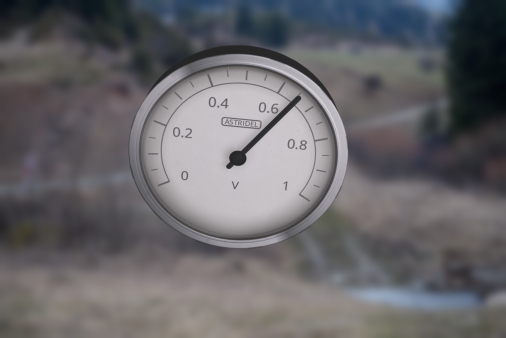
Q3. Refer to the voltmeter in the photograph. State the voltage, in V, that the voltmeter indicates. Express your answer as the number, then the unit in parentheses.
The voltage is 0.65 (V)
